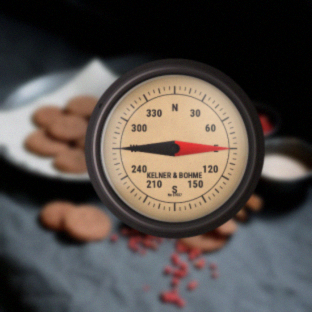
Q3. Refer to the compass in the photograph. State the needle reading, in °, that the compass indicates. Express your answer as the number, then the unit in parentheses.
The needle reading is 90 (°)
